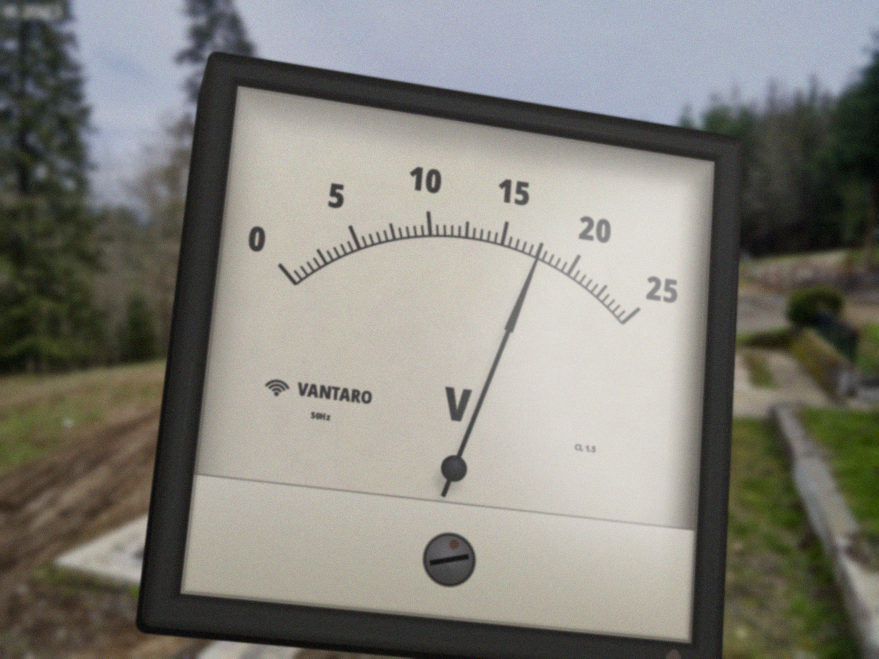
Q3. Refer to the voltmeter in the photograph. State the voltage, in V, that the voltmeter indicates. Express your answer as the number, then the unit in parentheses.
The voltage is 17.5 (V)
